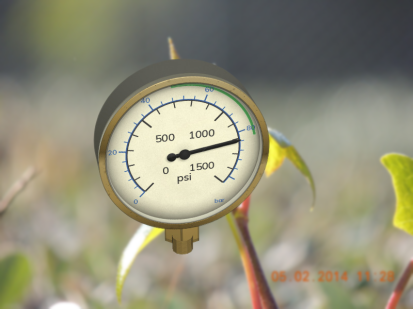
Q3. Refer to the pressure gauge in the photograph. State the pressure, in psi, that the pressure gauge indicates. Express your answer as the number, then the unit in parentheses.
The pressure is 1200 (psi)
